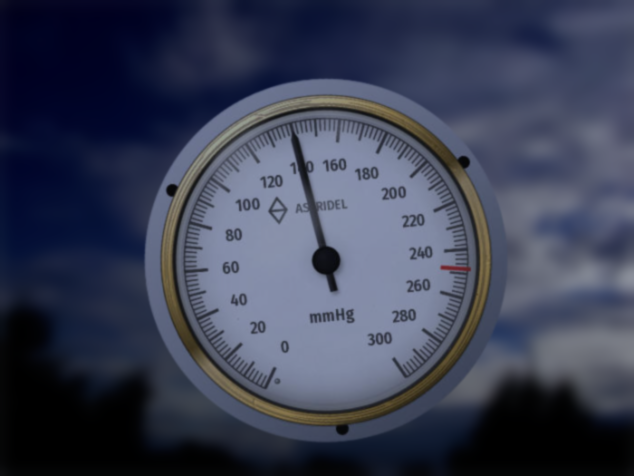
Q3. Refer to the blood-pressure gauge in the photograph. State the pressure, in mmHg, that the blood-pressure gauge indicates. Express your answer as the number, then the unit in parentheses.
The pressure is 140 (mmHg)
